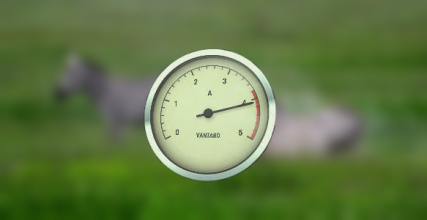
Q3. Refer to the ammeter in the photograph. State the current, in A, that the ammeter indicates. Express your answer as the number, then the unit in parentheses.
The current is 4.1 (A)
